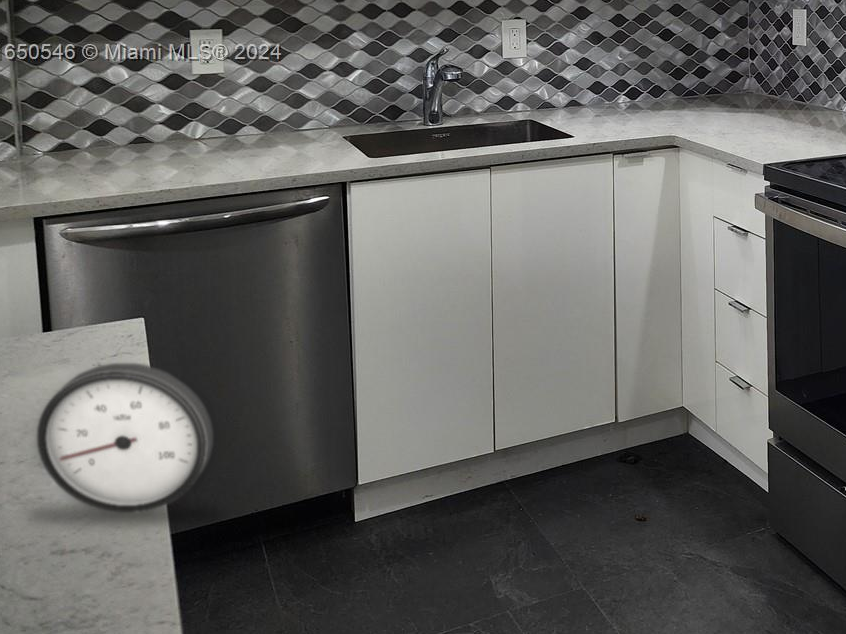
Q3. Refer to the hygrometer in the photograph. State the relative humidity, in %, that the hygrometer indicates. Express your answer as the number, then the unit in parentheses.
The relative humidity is 8 (%)
